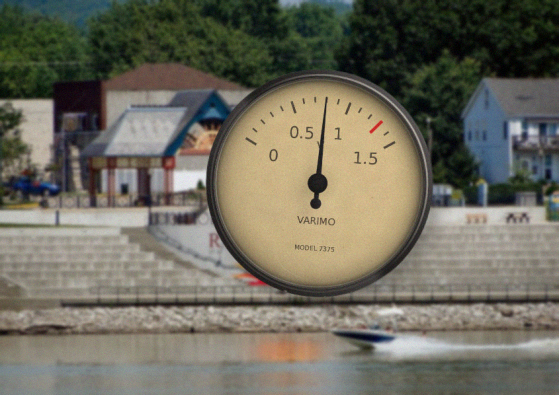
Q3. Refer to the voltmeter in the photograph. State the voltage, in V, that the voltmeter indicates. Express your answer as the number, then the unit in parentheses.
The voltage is 0.8 (V)
